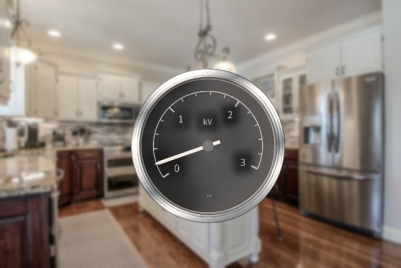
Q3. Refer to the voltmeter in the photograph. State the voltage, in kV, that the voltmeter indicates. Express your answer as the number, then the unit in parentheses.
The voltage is 0.2 (kV)
